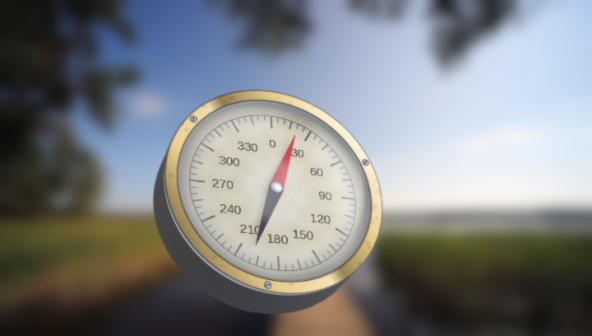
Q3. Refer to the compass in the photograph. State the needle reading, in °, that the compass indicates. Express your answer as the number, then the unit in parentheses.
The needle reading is 20 (°)
